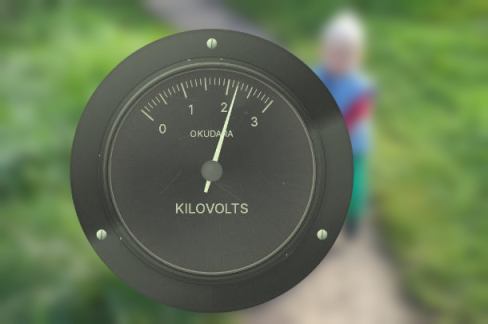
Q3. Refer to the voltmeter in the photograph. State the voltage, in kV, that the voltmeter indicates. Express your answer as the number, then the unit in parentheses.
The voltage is 2.2 (kV)
